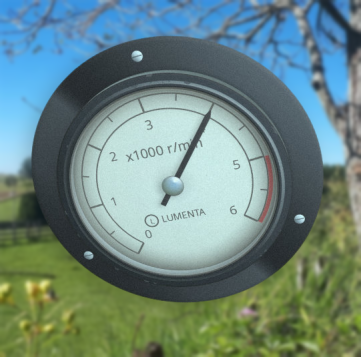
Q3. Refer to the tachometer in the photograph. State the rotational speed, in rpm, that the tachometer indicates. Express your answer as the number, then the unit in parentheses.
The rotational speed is 4000 (rpm)
